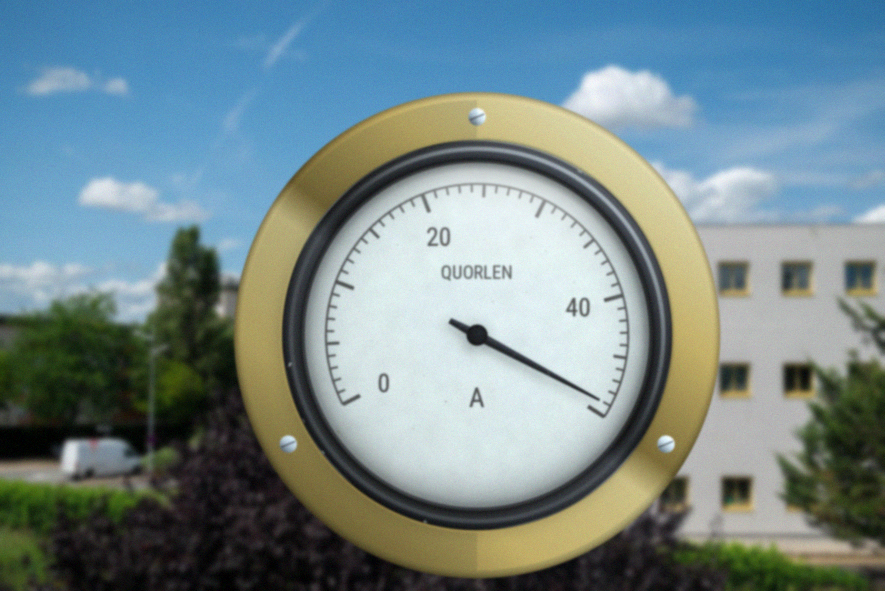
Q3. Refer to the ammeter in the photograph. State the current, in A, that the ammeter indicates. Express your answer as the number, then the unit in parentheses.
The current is 49 (A)
